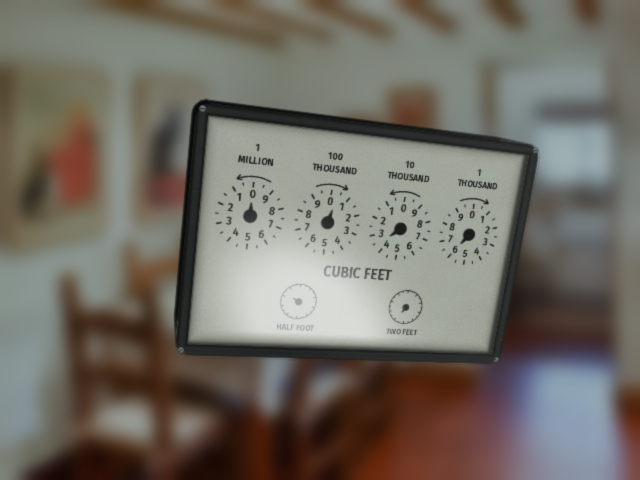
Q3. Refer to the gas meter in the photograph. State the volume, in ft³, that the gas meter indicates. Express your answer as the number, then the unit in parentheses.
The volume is 3600 (ft³)
